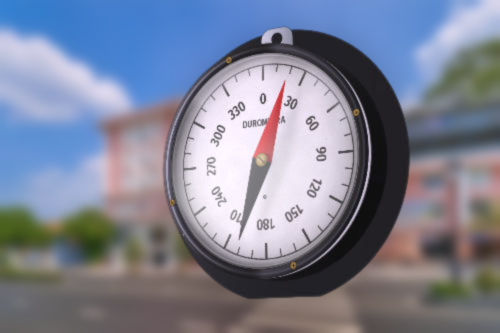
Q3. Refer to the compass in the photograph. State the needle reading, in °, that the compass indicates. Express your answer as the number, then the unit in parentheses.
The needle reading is 20 (°)
